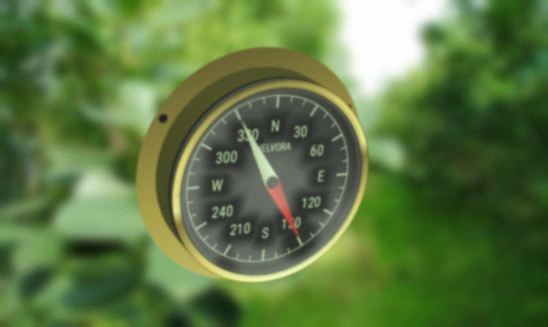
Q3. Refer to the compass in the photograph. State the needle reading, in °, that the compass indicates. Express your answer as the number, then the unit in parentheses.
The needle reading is 150 (°)
